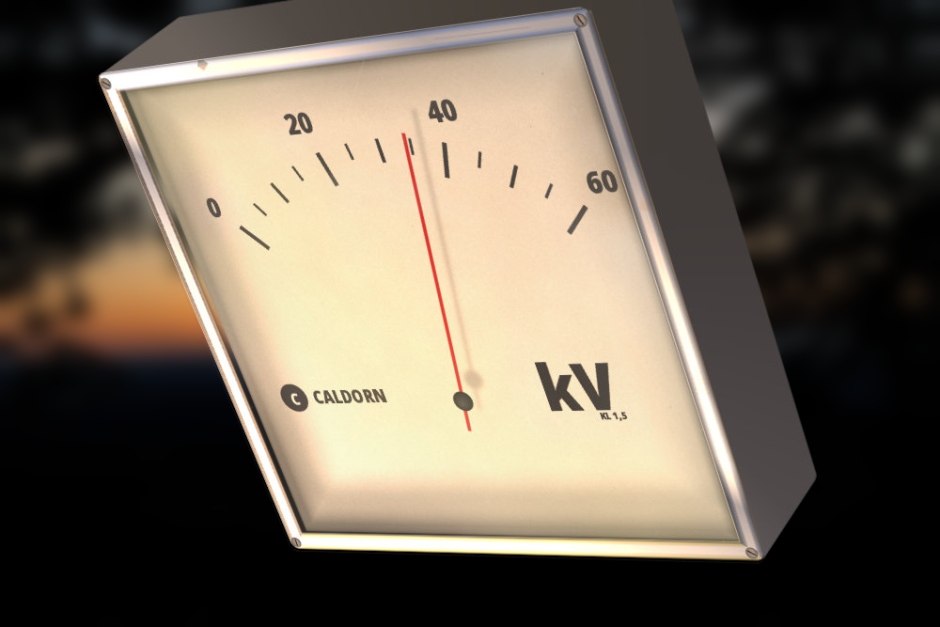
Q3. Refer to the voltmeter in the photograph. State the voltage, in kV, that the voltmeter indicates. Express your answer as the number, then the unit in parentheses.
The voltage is 35 (kV)
